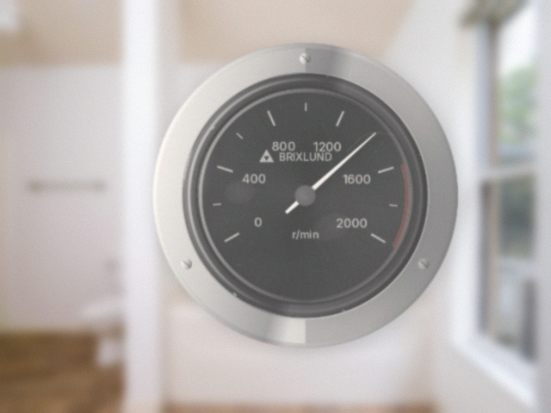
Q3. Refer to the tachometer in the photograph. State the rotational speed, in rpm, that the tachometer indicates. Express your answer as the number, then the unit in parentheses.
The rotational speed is 1400 (rpm)
